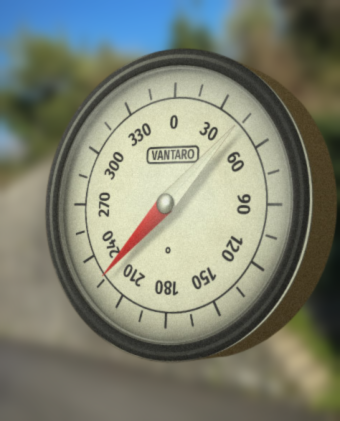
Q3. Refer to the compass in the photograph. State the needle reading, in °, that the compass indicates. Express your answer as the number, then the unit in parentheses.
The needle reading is 225 (°)
